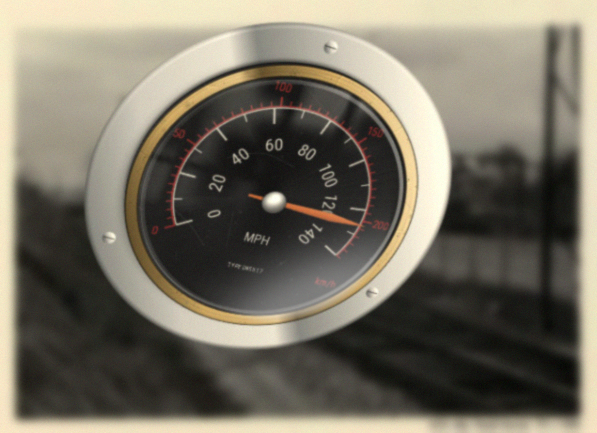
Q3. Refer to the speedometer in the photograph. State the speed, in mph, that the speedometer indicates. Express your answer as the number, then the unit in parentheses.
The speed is 125 (mph)
